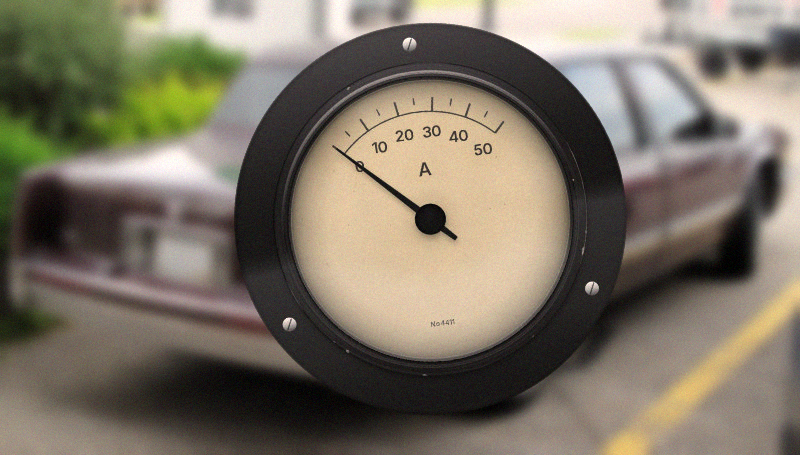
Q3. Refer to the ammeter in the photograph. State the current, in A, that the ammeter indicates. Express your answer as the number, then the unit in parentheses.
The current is 0 (A)
